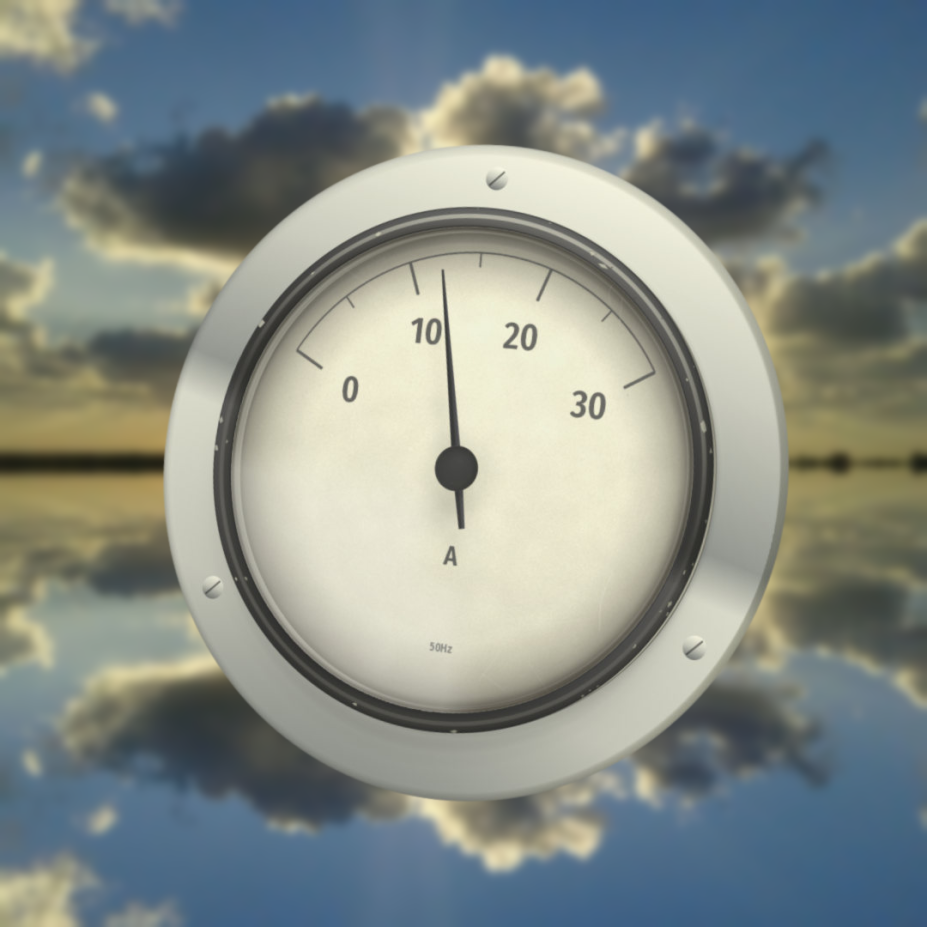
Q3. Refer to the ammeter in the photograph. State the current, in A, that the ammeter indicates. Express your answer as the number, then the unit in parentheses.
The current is 12.5 (A)
